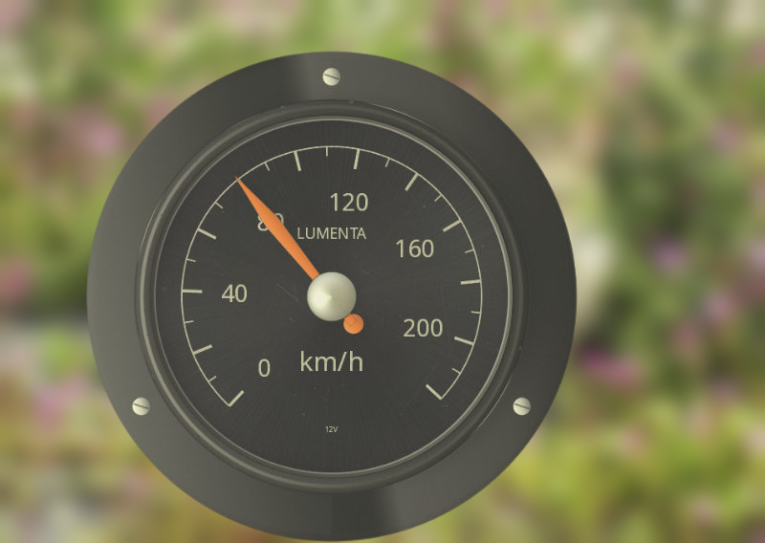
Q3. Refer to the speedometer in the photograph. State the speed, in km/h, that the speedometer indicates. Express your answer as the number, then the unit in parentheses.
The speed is 80 (km/h)
